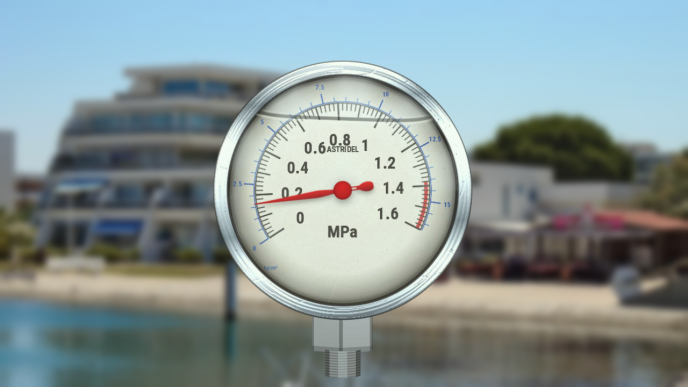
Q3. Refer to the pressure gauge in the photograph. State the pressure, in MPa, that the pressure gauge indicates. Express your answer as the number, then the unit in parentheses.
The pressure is 0.16 (MPa)
